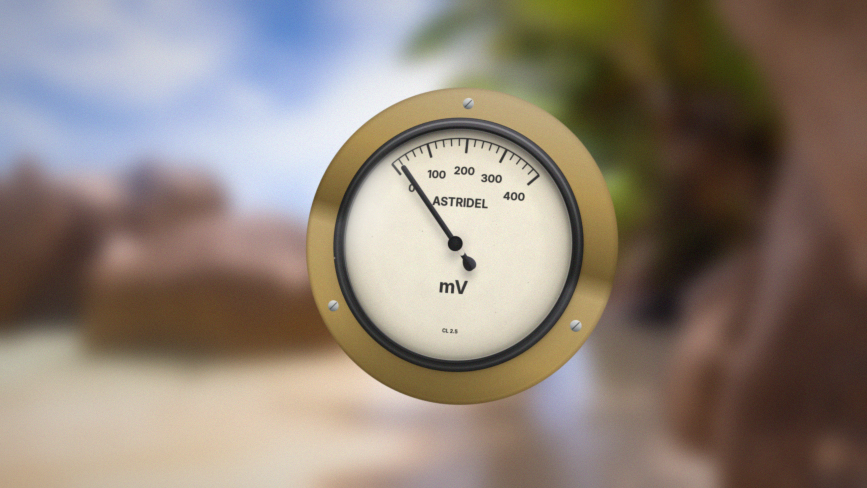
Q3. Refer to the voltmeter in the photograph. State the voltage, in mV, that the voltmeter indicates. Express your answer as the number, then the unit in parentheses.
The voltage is 20 (mV)
